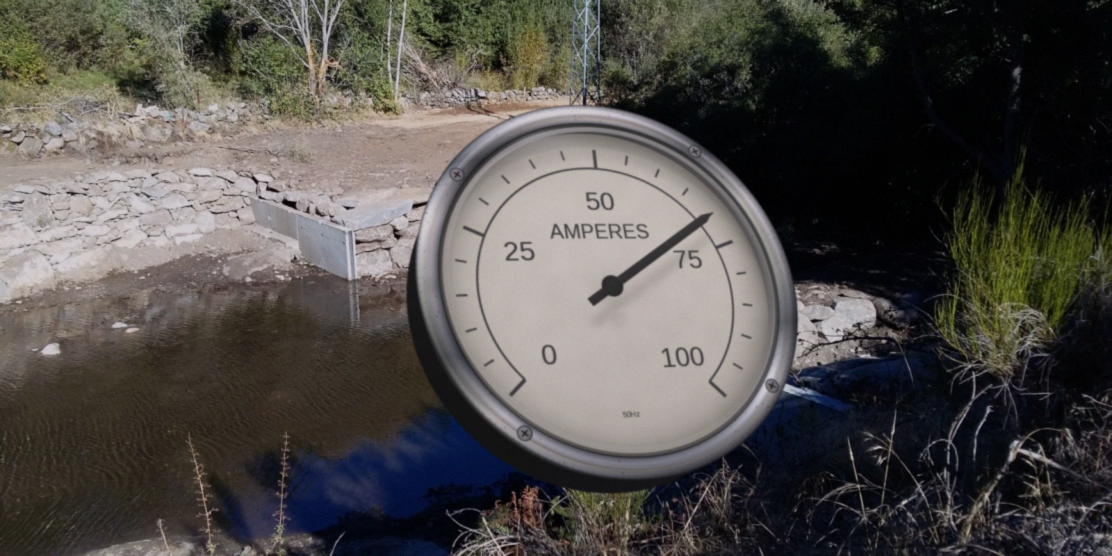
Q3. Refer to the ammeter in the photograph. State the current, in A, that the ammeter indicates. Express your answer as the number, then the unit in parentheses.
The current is 70 (A)
